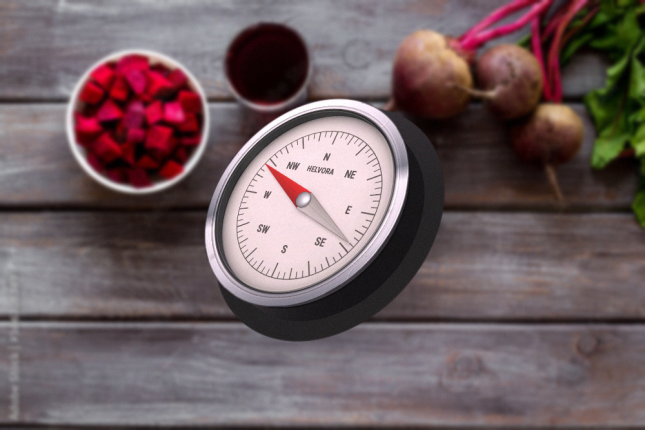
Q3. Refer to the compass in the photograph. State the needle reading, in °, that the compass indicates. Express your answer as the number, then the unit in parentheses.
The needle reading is 295 (°)
